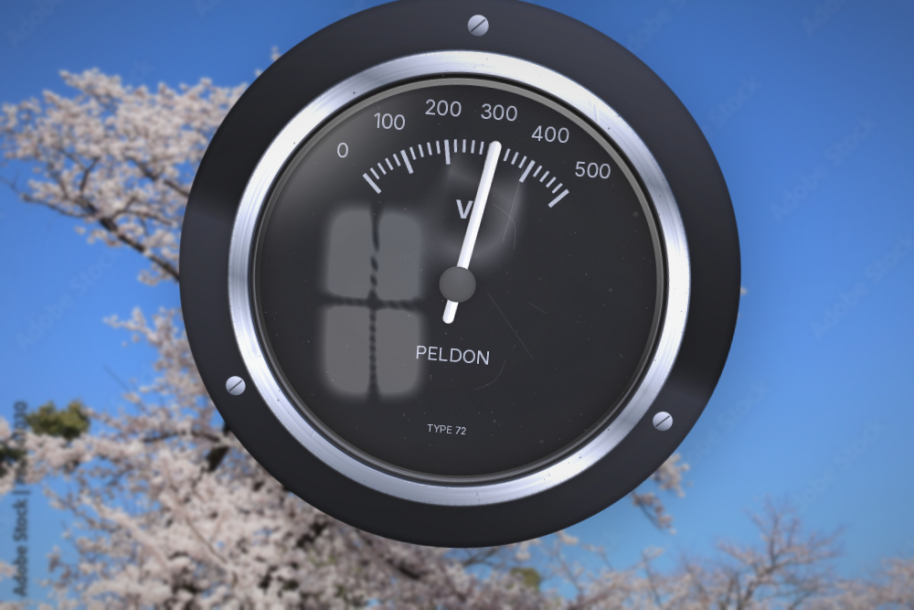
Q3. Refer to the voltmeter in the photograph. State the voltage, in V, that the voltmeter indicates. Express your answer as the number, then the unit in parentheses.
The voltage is 310 (V)
